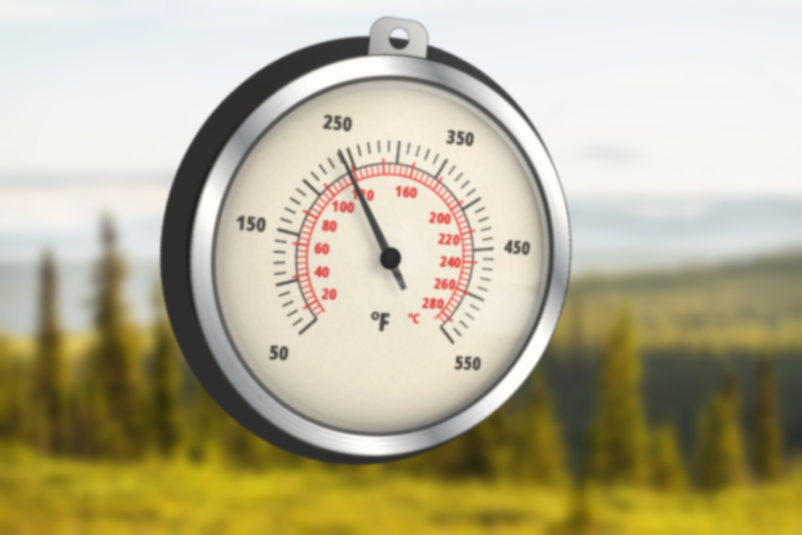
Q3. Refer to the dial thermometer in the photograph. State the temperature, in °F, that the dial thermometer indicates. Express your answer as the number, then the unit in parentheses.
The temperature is 240 (°F)
